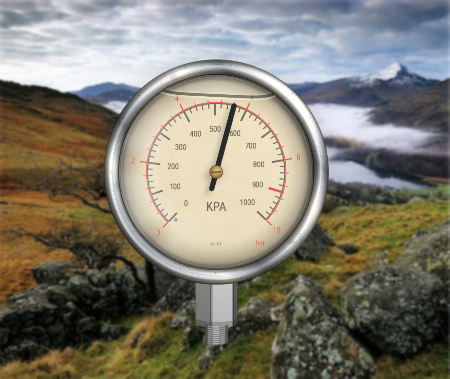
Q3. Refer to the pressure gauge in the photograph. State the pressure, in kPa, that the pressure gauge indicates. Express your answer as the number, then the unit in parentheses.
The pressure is 560 (kPa)
